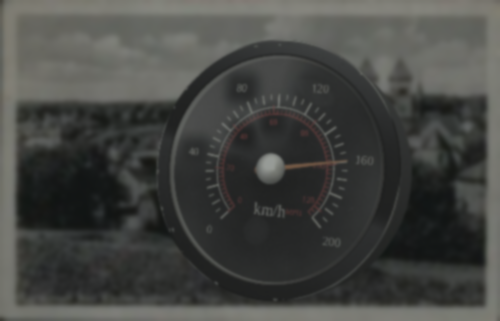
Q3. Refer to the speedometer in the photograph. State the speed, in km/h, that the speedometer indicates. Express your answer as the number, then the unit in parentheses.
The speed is 160 (km/h)
